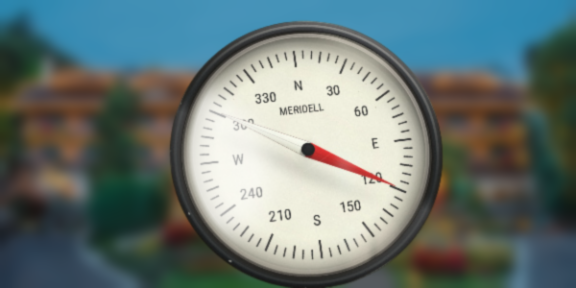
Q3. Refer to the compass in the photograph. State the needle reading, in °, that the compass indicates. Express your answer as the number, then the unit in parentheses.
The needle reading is 120 (°)
